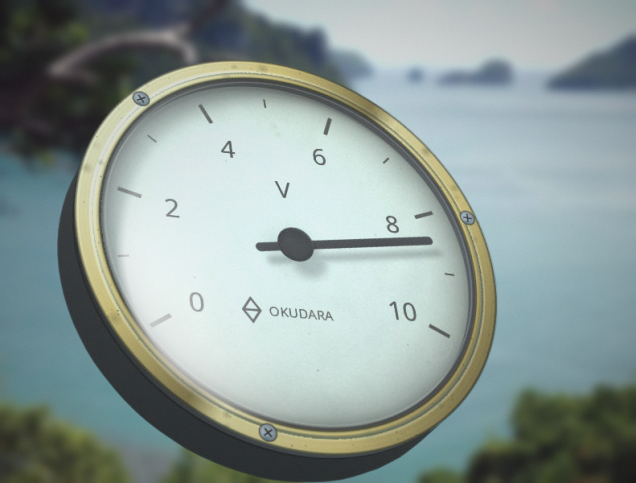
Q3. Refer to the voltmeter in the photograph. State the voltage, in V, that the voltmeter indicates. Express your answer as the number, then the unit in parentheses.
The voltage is 8.5 (V)
